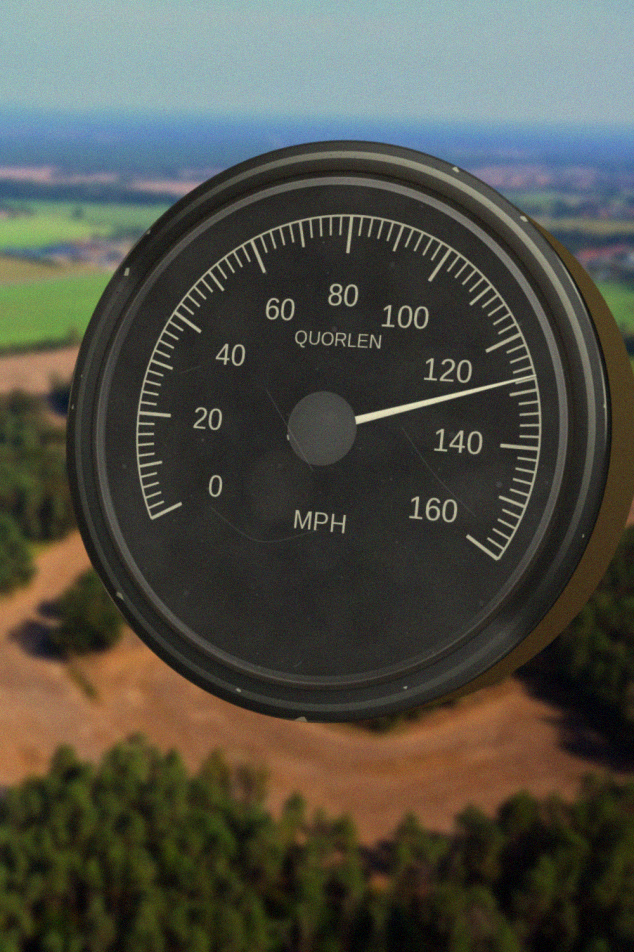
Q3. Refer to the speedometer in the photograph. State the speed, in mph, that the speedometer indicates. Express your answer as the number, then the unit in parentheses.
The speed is 128 (mph)
